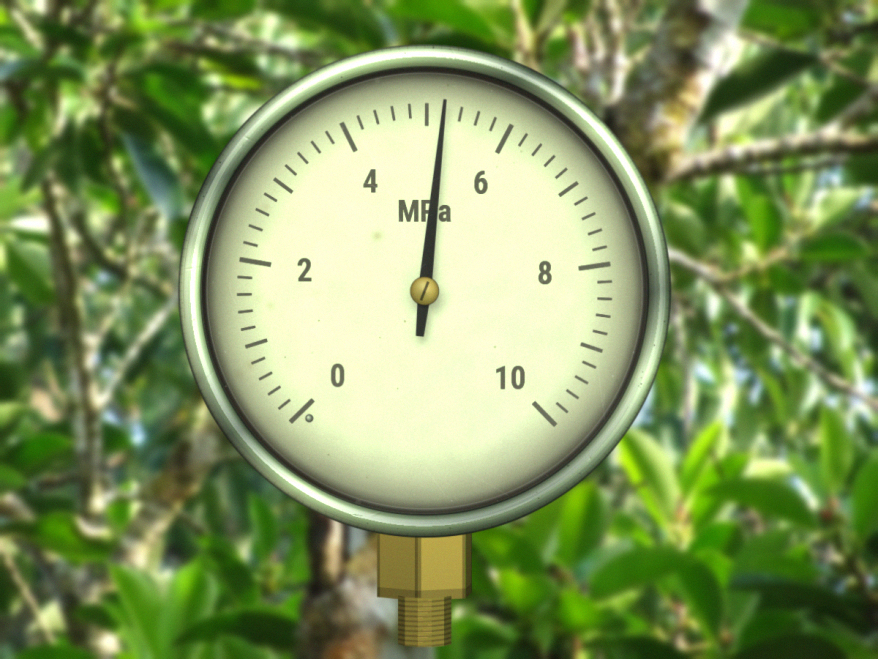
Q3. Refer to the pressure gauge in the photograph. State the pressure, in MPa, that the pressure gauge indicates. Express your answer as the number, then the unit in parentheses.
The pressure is 5.2 (MPa)
